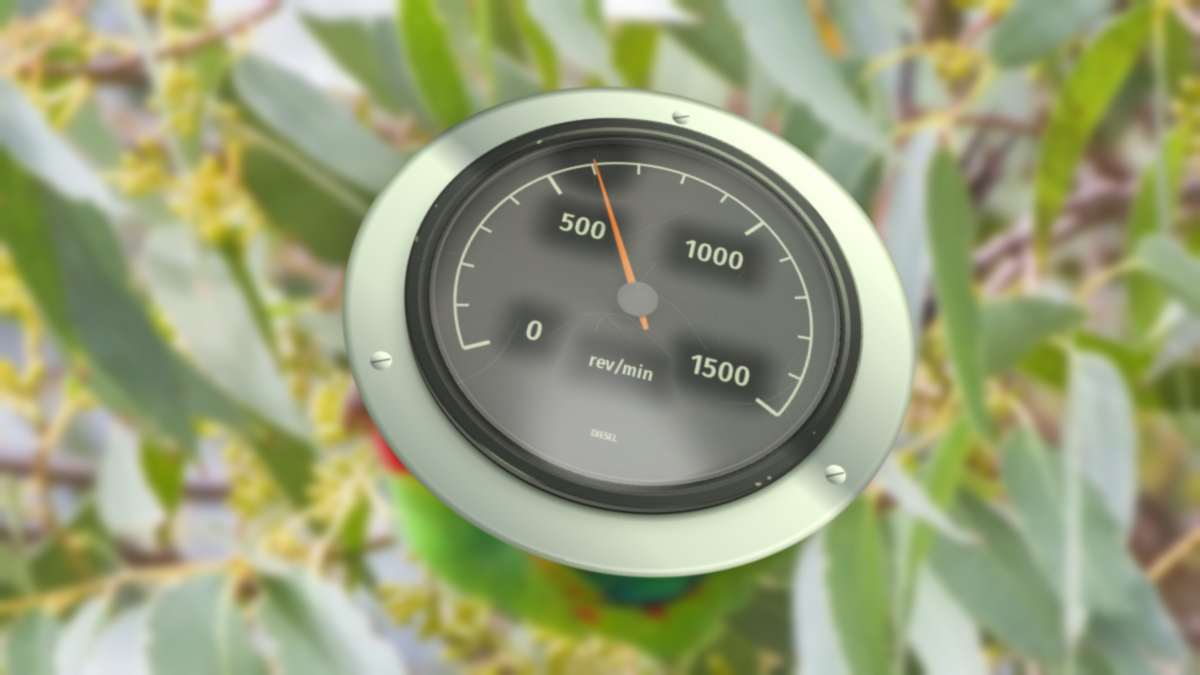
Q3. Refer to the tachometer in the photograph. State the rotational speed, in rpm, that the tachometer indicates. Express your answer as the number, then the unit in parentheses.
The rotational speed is 600 (rpm)
